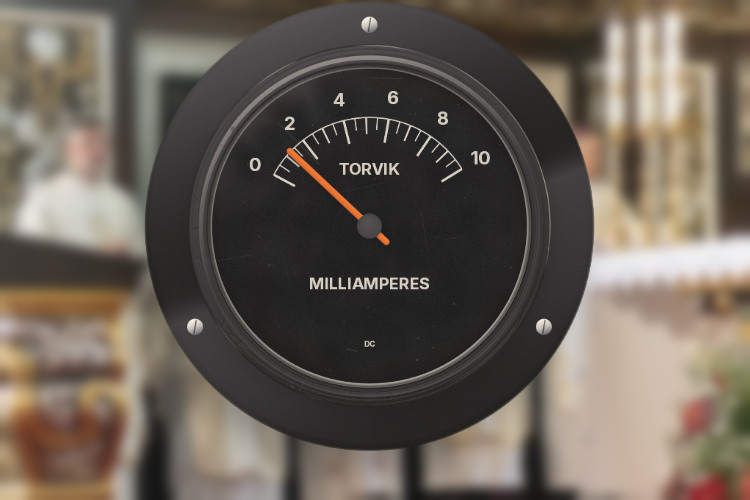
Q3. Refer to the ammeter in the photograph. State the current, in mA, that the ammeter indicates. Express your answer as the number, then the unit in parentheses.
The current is 1.25 (mA)
